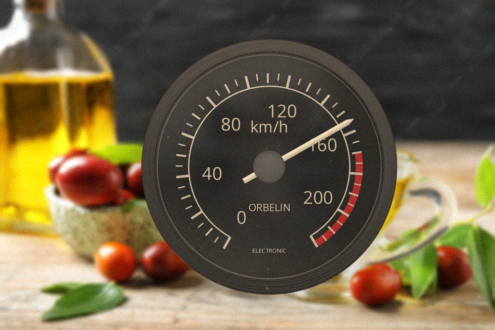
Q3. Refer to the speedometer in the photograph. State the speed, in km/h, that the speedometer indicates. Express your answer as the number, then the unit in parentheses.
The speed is 155 (km/h)
